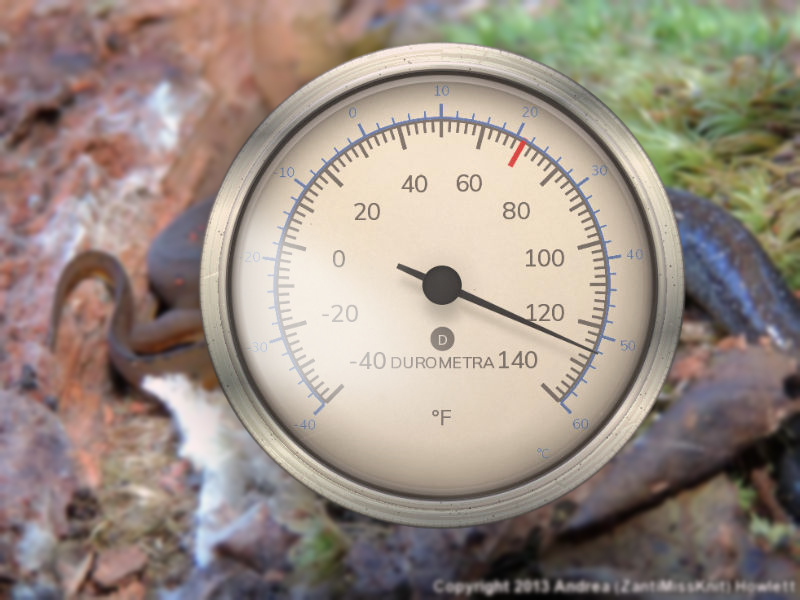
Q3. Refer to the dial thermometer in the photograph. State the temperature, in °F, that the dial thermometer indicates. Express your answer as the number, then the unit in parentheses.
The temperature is 126 (°F)
